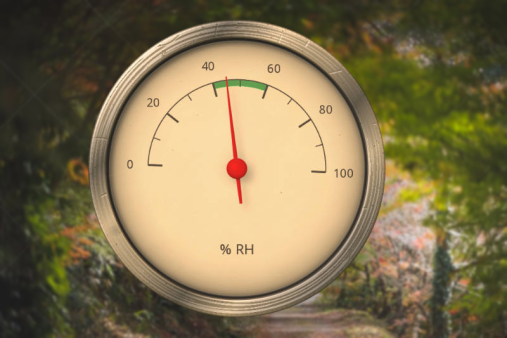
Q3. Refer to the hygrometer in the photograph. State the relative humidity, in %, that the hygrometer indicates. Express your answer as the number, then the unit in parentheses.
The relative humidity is 45 (%)
